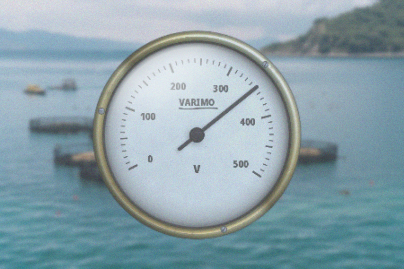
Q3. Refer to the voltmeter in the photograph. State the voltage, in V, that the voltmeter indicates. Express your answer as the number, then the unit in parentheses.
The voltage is 350 (V)
